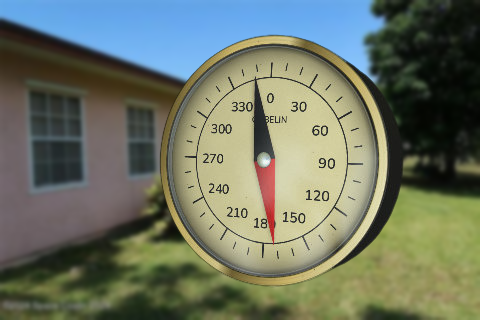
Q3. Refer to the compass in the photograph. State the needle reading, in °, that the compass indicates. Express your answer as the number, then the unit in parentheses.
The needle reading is 170 (°)
